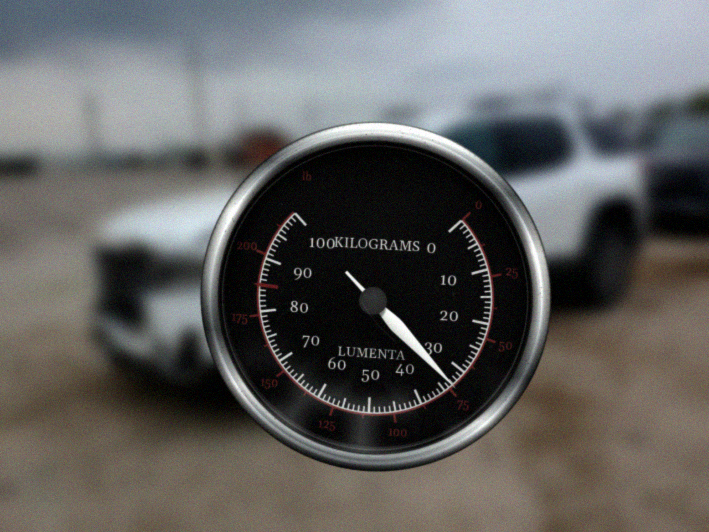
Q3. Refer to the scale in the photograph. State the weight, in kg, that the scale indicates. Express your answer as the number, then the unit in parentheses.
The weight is 33 (kg)
